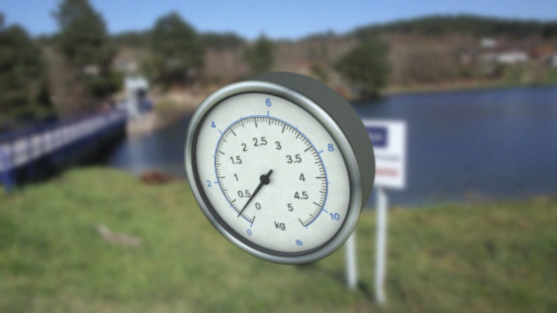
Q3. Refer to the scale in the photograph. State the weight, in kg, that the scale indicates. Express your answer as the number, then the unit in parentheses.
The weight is 0.25 (kg)
